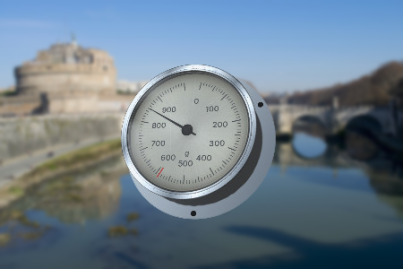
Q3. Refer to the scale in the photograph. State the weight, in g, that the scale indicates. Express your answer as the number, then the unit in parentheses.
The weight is 850 (g)
